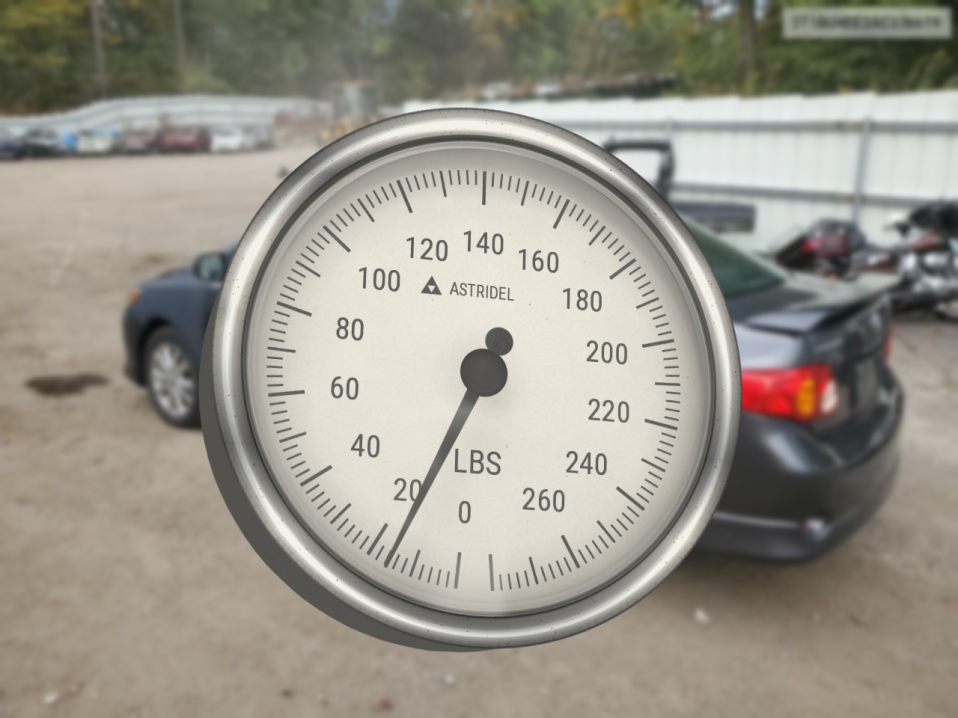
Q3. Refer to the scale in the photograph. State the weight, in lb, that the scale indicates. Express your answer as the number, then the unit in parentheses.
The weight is 16 (lb)
